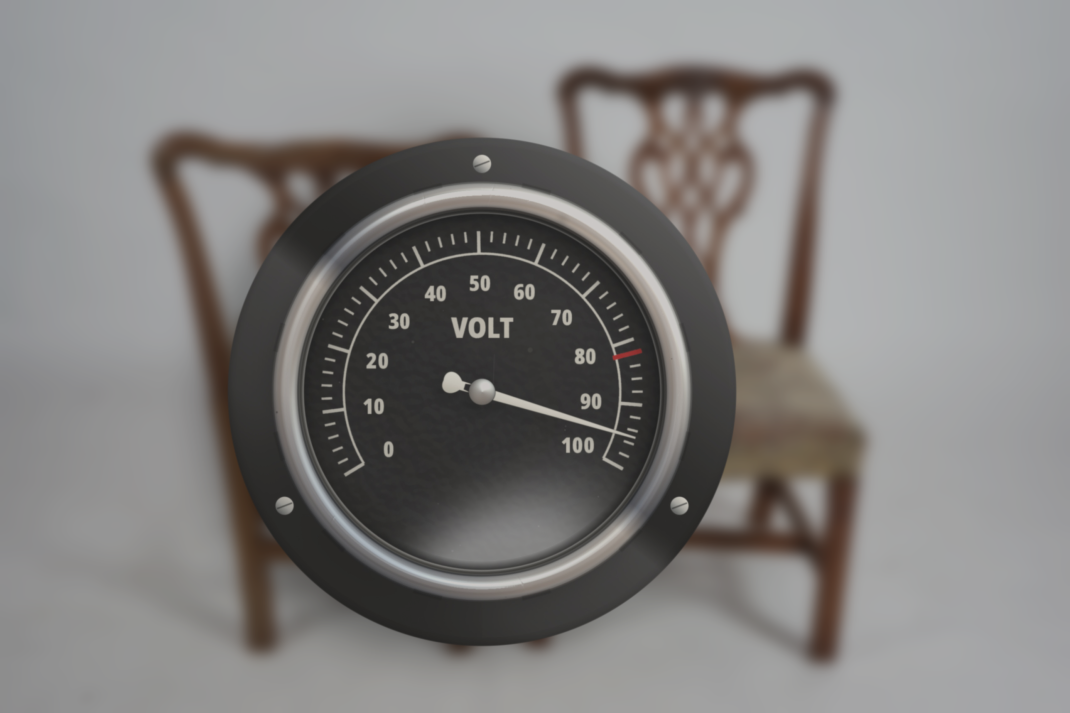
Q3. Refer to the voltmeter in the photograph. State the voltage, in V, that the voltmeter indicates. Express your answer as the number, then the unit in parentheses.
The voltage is 95 (V)
